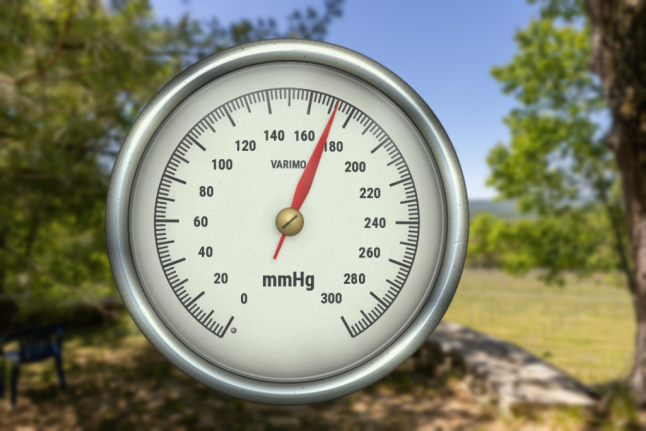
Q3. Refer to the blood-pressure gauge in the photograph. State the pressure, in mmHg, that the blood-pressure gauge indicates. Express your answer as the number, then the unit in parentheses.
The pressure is 172 (mmHg)
